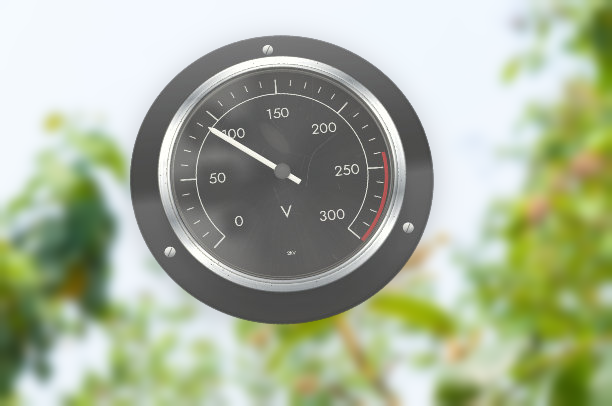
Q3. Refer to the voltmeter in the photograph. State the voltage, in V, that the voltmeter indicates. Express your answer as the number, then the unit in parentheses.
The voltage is 90 (V)
